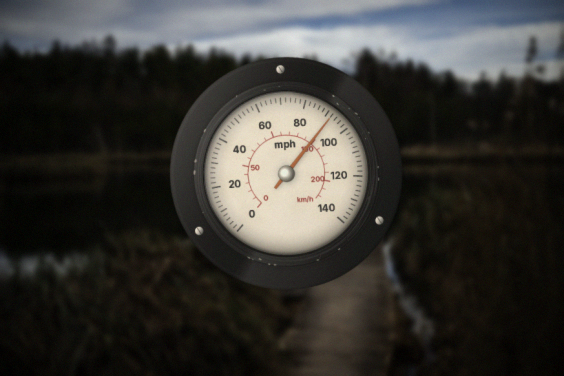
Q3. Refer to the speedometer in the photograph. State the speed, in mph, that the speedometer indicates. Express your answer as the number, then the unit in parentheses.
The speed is 92 (mph)
